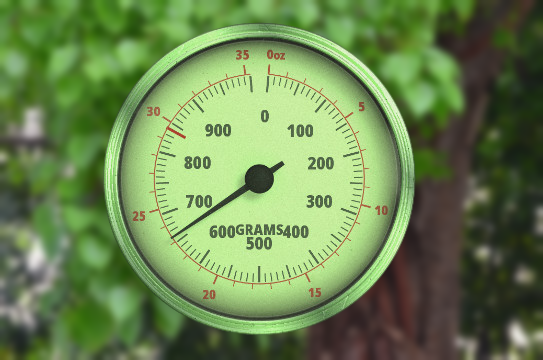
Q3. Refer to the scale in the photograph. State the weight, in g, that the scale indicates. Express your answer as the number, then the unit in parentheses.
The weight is 660 (g)
